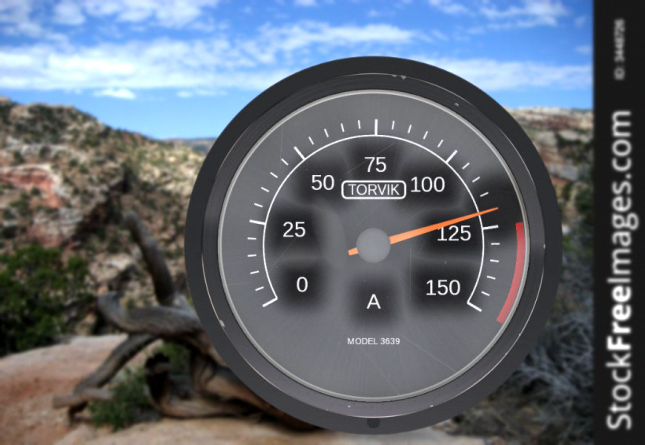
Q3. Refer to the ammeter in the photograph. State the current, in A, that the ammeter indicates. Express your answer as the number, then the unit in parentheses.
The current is 120 (A)
